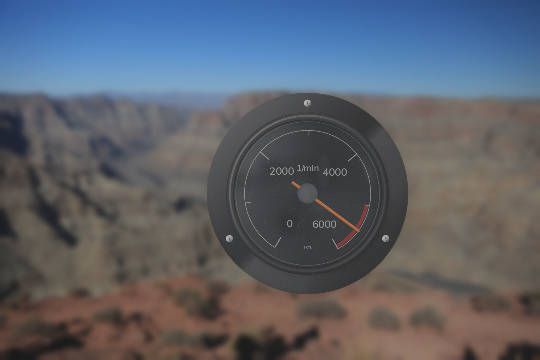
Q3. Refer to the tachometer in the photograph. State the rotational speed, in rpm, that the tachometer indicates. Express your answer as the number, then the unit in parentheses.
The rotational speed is 5500 (rpm)
